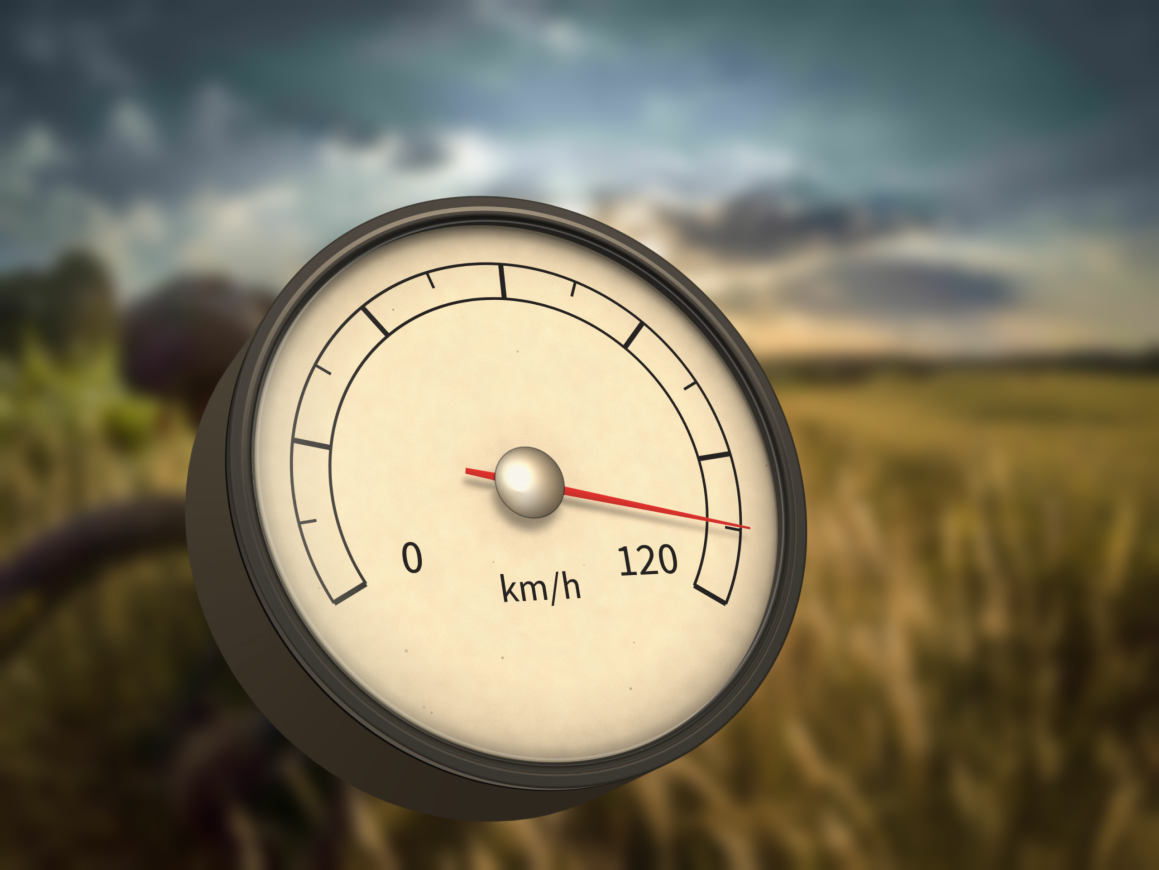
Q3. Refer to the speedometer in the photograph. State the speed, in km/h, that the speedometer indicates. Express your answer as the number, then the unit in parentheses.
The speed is 110 (km/h)
